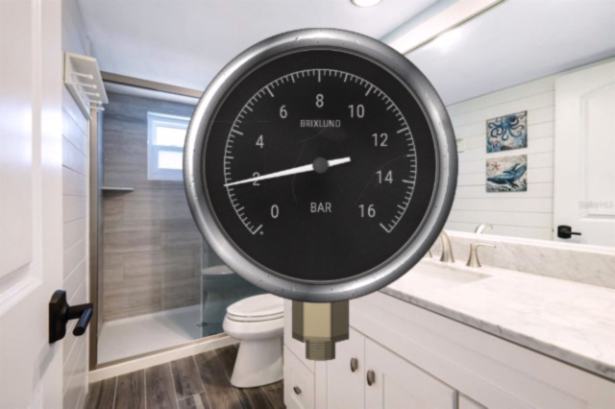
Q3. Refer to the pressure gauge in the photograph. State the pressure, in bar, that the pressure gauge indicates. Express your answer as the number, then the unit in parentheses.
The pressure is 2 (bar)
